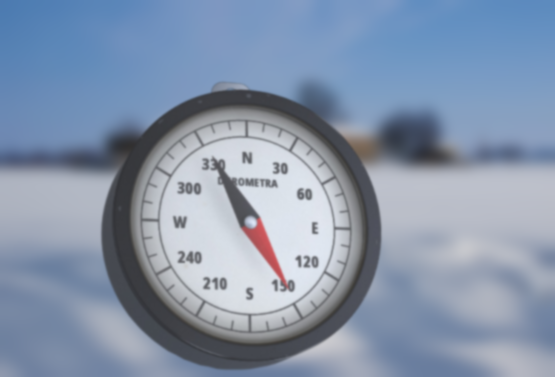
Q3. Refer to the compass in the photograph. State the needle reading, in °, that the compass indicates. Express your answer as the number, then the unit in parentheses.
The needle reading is 150 (°)
